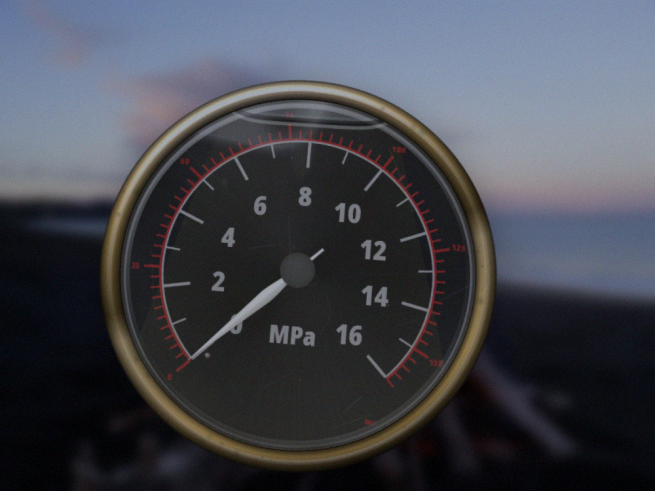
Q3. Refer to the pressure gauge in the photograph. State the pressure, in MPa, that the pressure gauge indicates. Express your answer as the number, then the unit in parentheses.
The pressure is 0 (MPa)
